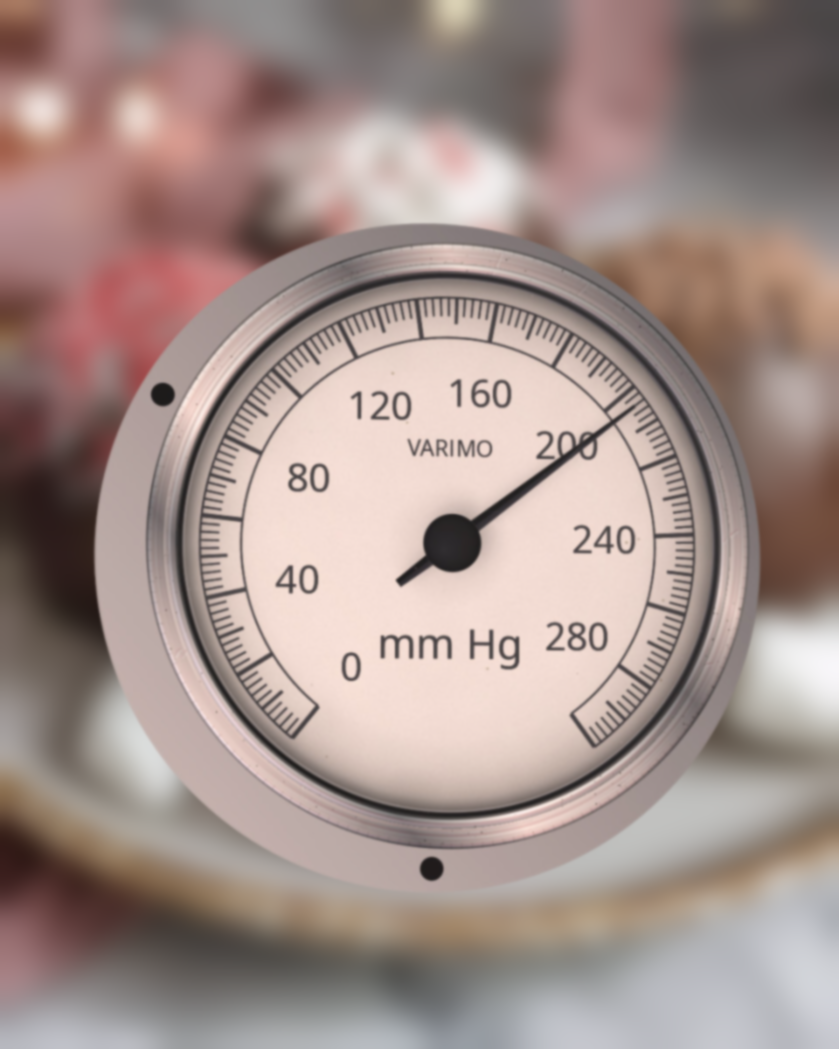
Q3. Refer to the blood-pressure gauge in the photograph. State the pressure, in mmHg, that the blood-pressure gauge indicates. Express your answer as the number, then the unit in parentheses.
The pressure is 204 (mmHg)
